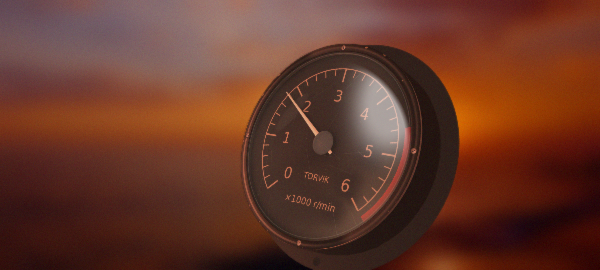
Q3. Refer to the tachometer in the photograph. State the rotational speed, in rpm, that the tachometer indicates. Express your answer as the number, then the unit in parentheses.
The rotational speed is 1800 (rpm)
